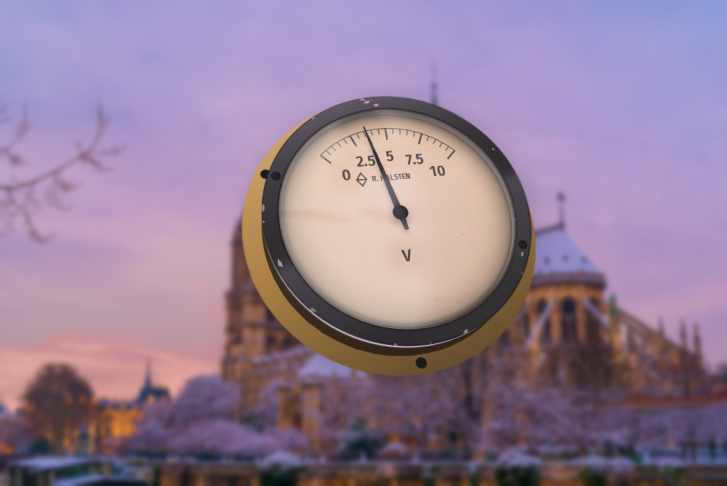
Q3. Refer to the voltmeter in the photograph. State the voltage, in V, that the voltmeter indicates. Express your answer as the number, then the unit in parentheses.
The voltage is 3.5 (V)
